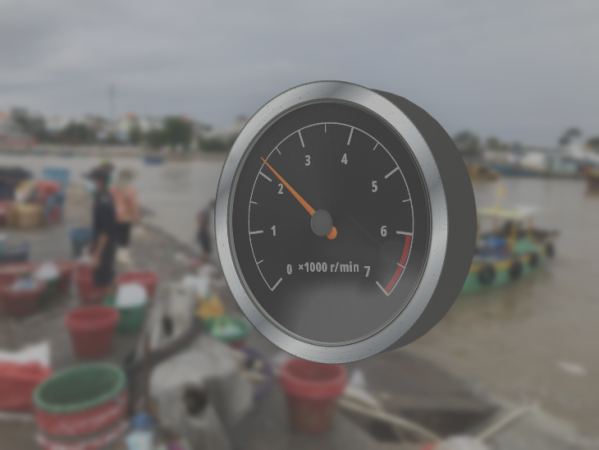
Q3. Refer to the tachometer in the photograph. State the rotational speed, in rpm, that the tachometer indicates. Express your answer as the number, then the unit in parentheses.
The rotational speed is 2250 (rpm)
